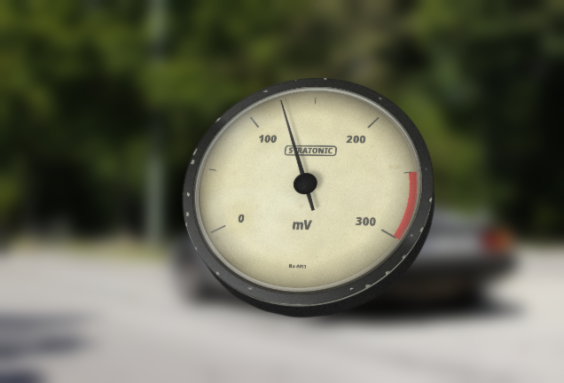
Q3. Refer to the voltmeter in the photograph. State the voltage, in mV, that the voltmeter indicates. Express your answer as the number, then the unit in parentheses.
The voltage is 125 (mV)
